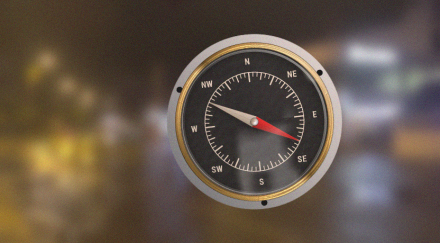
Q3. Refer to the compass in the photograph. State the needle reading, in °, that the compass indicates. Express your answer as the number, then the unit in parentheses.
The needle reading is 120 (°)
